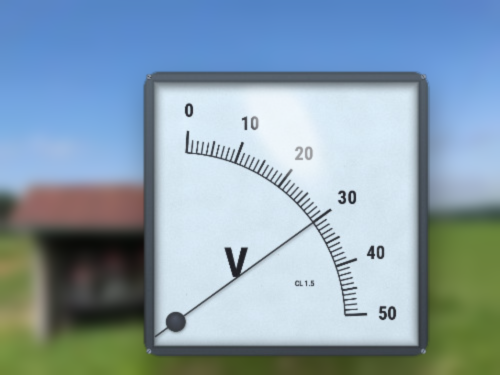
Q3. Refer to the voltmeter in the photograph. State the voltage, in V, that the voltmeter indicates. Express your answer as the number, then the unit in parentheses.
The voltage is 30 (V)
